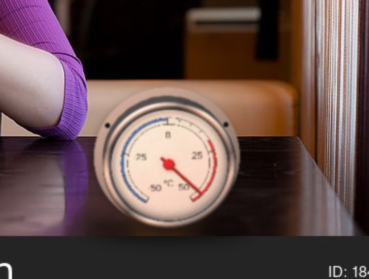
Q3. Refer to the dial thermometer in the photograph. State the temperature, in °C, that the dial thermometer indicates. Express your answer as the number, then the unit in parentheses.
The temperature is 45 (°C)
